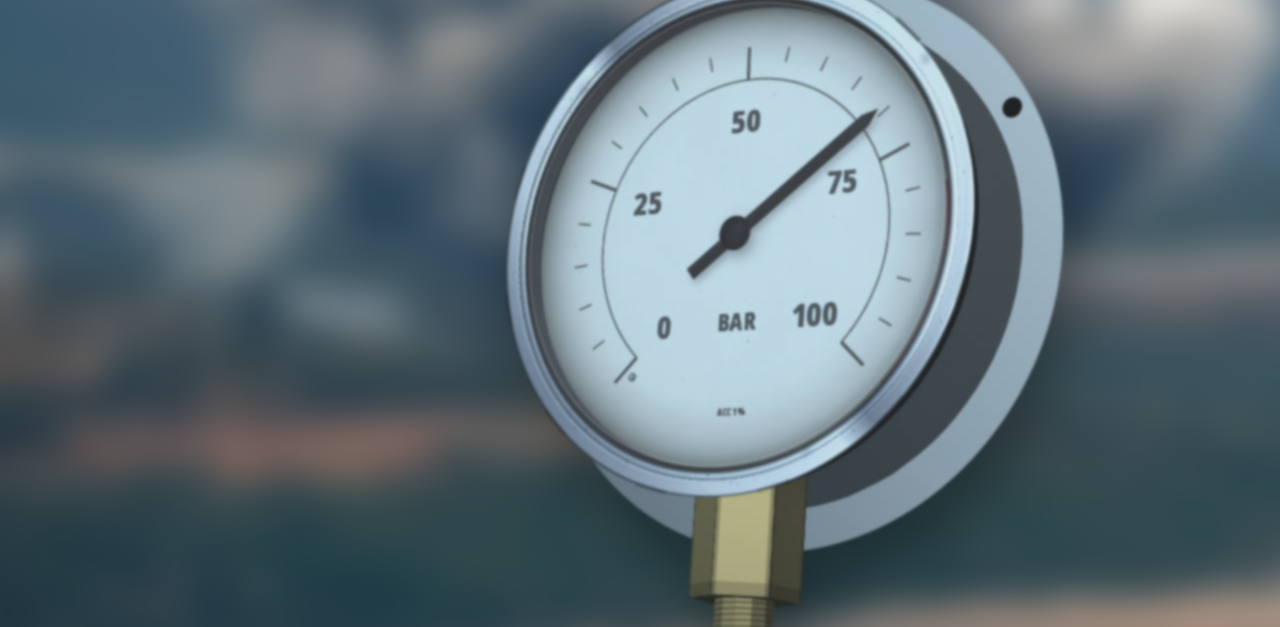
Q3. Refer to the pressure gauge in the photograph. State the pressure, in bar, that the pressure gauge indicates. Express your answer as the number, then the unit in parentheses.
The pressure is 70 (bar)
